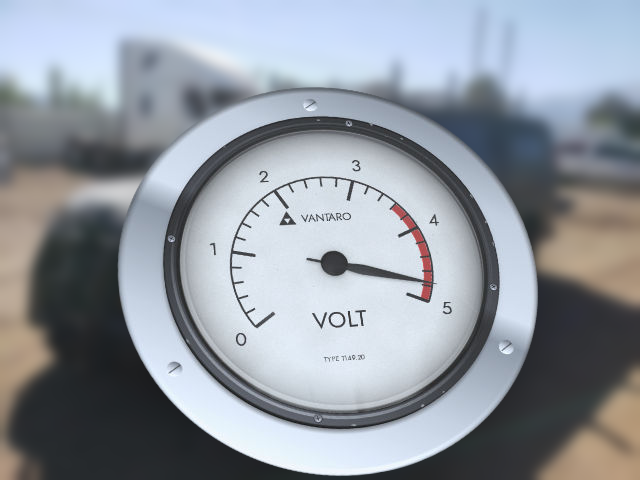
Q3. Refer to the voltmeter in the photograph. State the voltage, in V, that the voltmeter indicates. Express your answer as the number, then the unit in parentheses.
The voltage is 4.8 (V)
